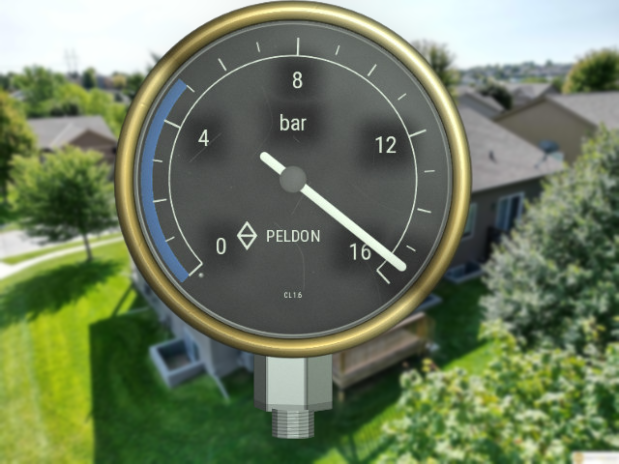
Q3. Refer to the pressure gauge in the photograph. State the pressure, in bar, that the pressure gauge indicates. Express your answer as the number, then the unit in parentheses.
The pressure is 15.5 (bar)
